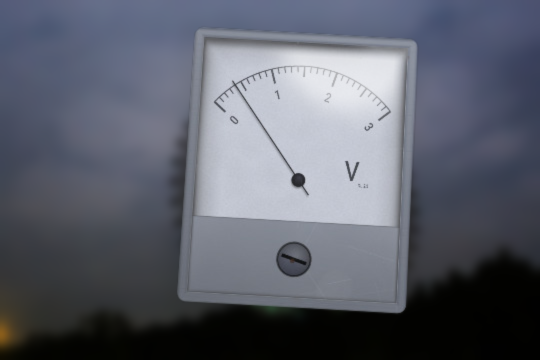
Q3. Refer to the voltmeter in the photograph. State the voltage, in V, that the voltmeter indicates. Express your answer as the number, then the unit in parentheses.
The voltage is 0.4 (V)
